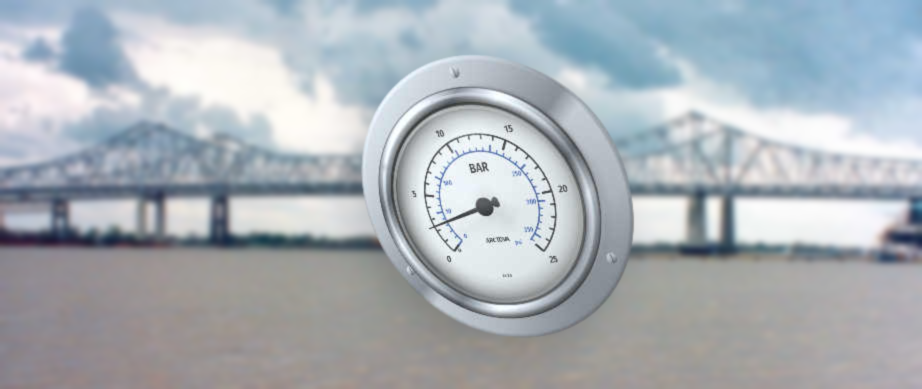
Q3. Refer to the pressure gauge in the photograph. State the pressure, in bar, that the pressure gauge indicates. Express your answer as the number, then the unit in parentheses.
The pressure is 2.5 (bar)
